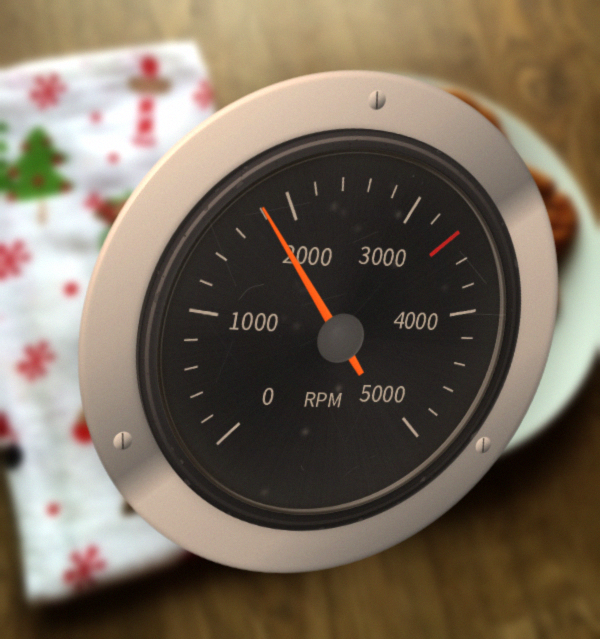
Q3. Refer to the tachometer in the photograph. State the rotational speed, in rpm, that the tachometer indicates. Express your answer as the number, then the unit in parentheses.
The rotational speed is 1800 (rpm)
